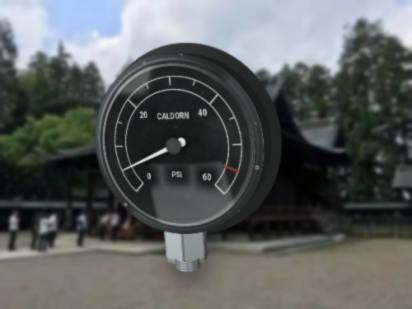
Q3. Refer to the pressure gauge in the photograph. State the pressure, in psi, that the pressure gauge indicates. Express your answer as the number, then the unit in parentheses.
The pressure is 5 (psi)
